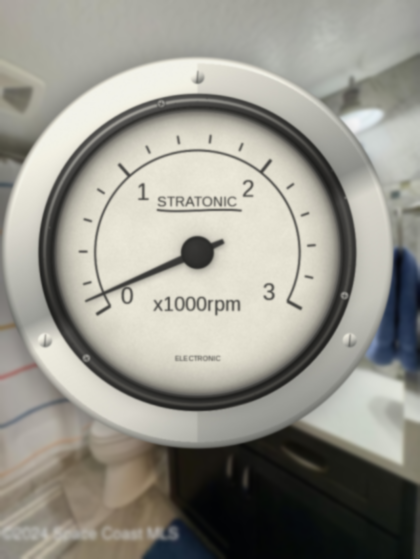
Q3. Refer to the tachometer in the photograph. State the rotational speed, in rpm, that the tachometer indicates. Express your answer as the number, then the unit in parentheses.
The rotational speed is 100 (rpm)
